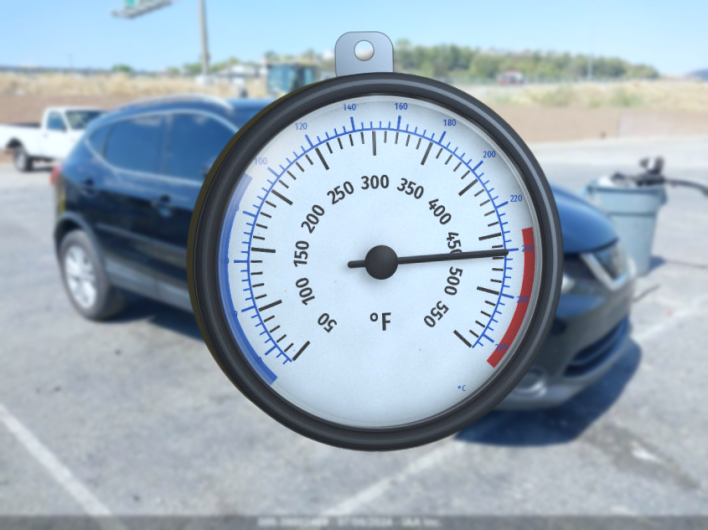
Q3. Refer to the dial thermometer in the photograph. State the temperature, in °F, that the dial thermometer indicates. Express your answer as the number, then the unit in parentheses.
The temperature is 465 (°F)
